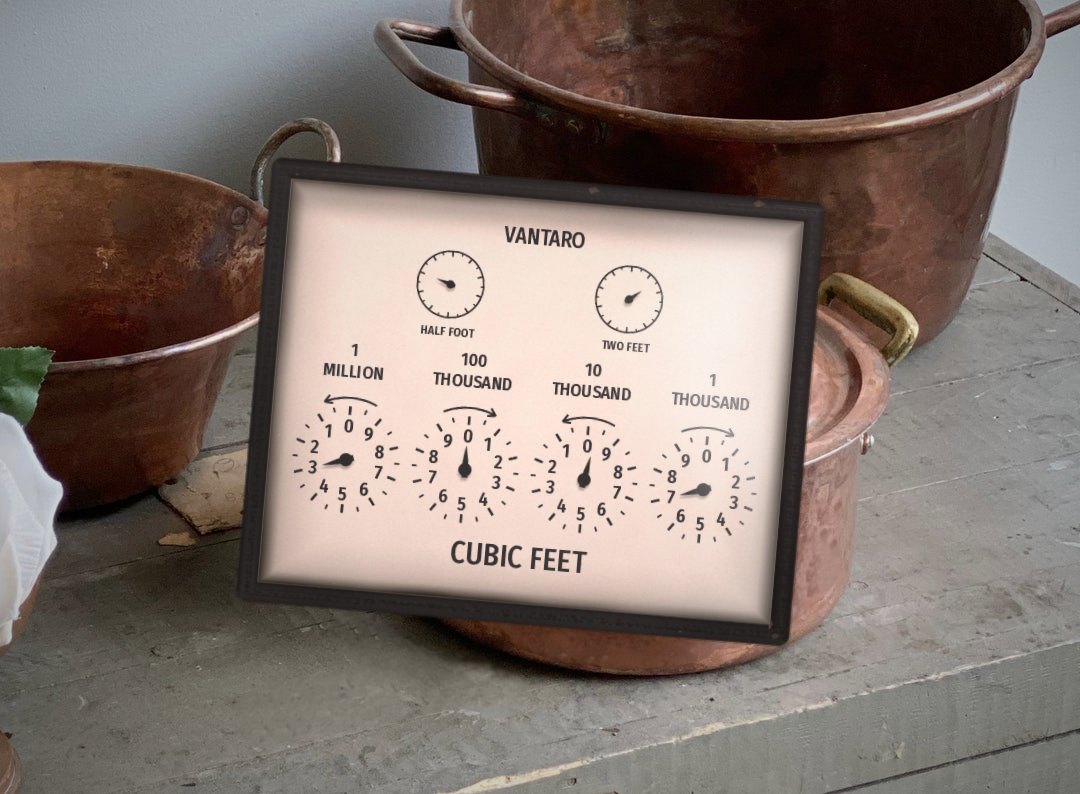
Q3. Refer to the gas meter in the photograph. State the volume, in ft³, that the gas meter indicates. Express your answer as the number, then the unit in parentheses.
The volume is 299700 (ft³)
